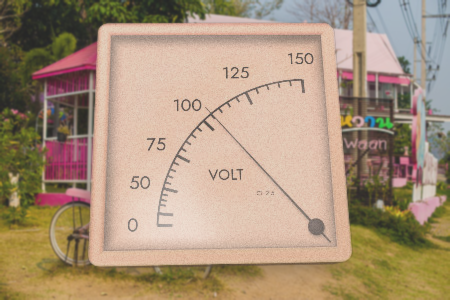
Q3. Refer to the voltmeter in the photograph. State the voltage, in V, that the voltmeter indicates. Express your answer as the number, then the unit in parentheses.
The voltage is 105 (V)
